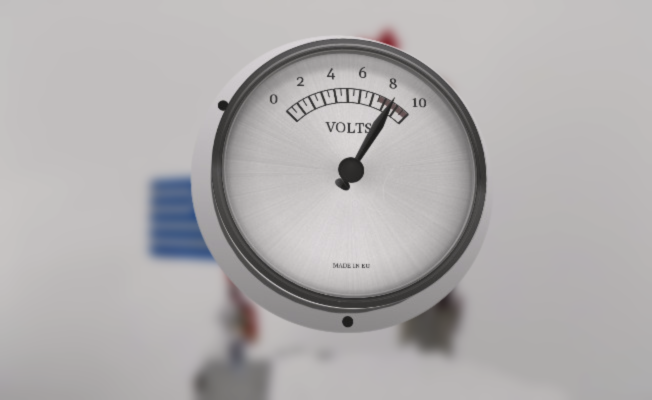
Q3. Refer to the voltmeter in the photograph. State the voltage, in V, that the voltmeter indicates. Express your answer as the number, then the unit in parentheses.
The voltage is 8.5 (V)
